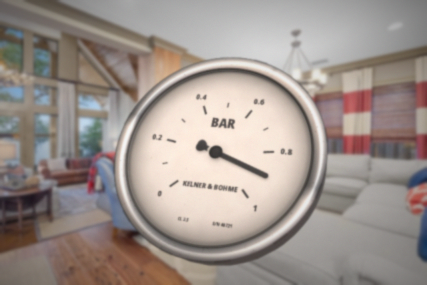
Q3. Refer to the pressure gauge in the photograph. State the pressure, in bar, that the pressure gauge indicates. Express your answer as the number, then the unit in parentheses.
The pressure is 0.9 (bar)
